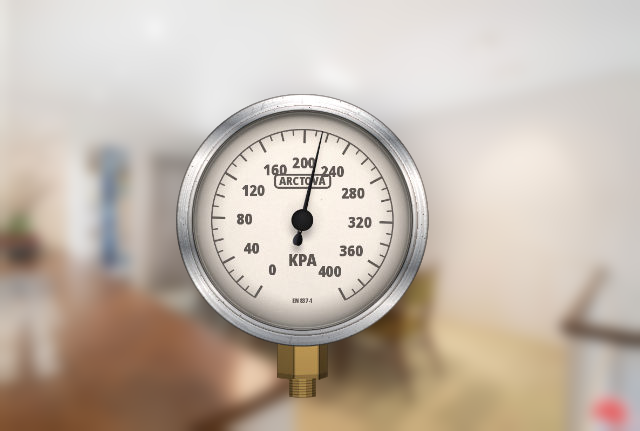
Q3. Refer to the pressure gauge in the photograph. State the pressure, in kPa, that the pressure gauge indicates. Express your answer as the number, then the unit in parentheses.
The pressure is 215 (kPa)
